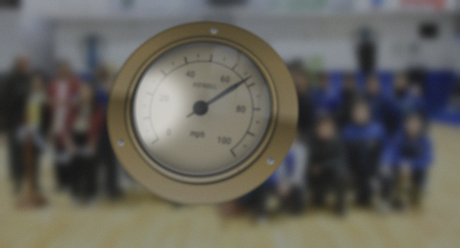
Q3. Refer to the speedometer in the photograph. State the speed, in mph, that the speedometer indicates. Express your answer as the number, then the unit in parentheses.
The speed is 67.5 (mph)
